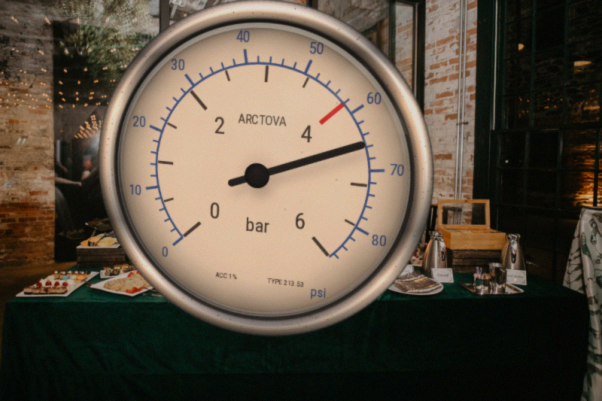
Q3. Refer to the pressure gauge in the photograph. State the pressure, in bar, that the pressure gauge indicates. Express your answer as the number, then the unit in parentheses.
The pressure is 4.5 (bar)
